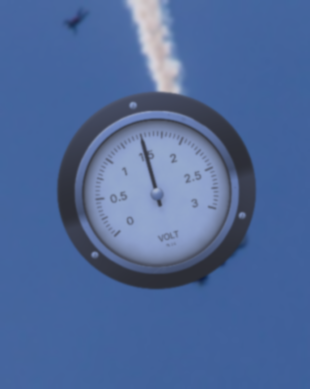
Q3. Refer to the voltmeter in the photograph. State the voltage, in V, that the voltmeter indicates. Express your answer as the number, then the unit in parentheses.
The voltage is 1.5 (V)
